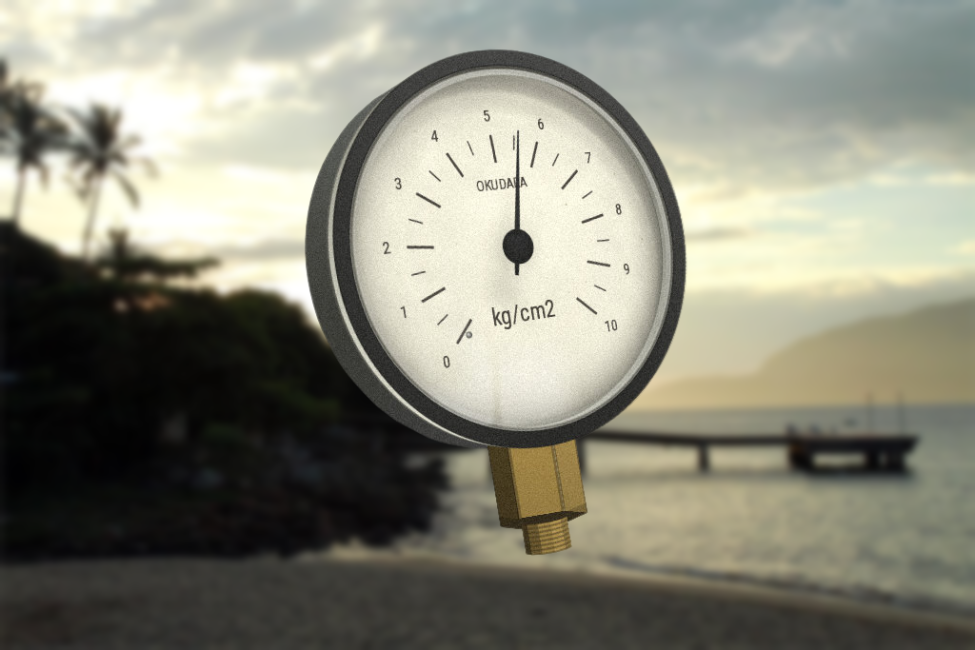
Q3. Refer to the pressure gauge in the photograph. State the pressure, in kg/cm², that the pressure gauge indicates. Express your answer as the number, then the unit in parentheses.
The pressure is 5.5 (kg/cm²)
